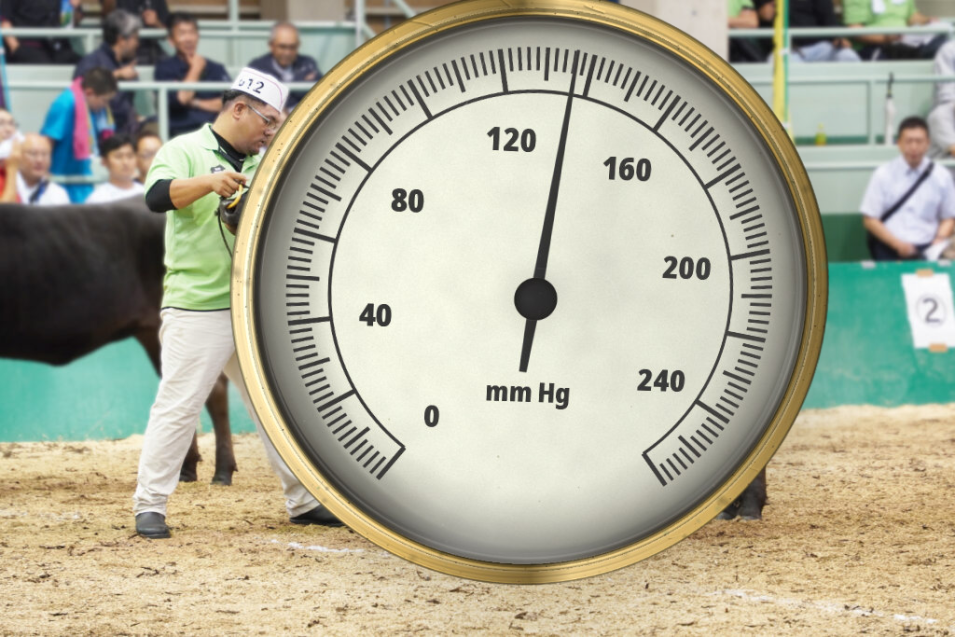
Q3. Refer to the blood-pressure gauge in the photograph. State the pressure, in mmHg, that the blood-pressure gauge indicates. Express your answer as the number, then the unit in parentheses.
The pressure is 136 (mmHg)
